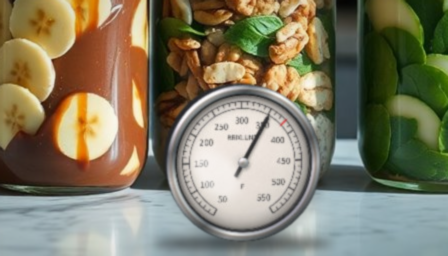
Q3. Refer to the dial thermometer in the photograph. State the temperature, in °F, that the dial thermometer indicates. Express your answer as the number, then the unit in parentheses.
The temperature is 350 (°F)
